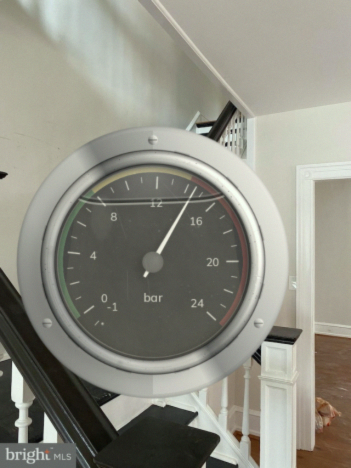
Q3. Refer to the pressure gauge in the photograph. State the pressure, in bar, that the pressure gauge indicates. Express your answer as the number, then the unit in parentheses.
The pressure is 14.5 (bar)
